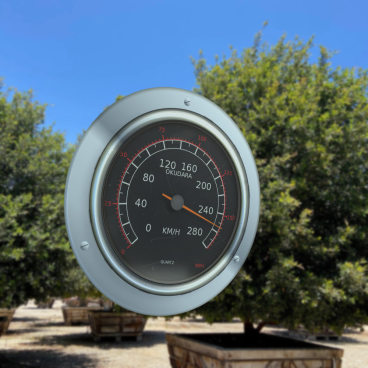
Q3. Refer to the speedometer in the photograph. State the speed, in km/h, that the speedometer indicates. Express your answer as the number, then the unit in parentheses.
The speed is 255 (km/h)
